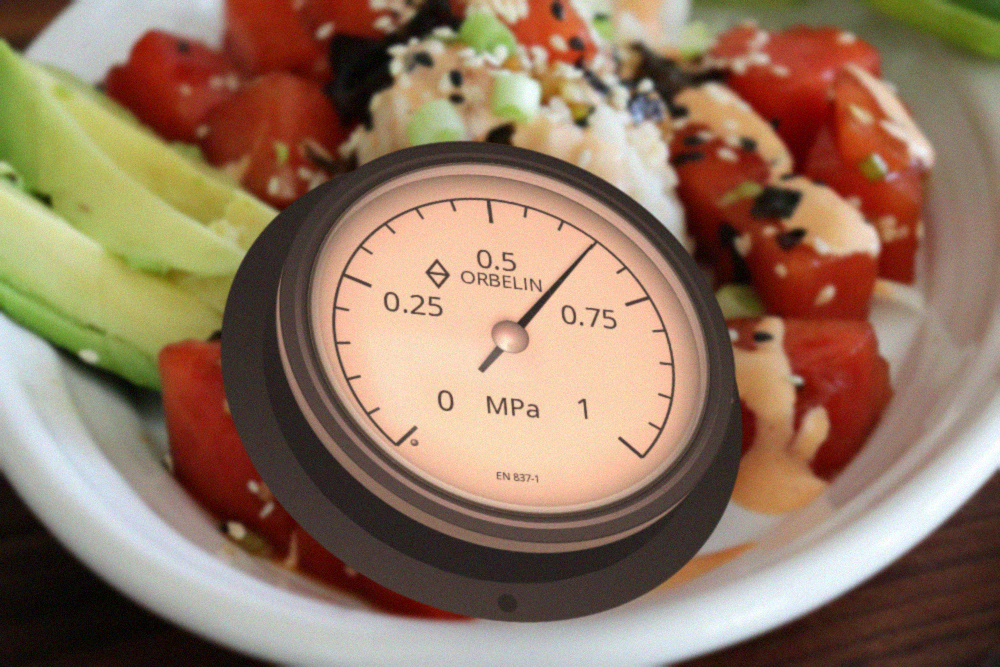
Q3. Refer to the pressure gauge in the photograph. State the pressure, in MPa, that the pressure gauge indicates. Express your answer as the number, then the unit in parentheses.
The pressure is 0.65 (MPa)
